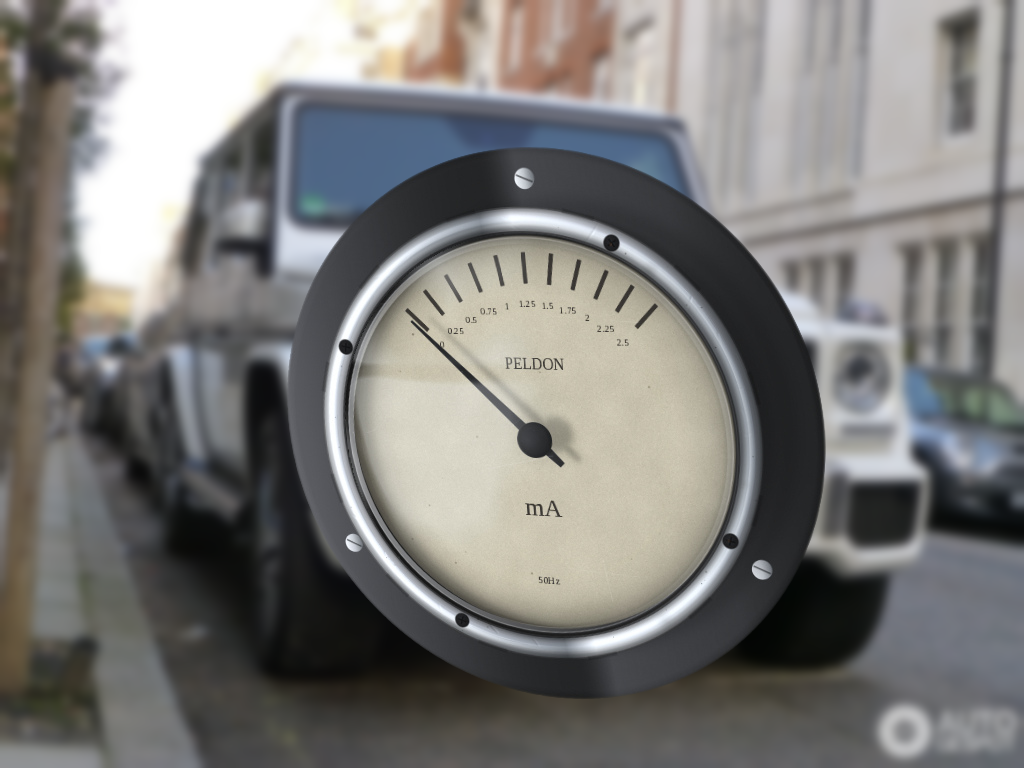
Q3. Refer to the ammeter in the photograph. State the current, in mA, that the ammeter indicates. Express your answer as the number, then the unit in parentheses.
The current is 0 (mA)
